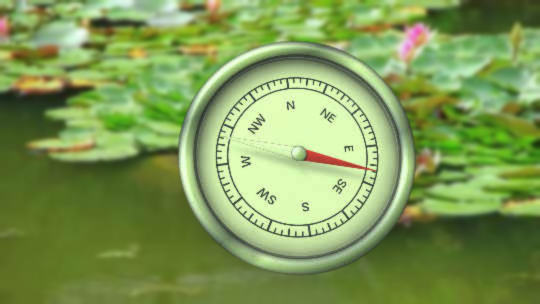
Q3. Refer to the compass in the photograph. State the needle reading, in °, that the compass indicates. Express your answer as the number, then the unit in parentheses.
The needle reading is 110 (°)
